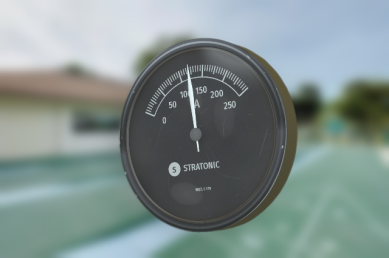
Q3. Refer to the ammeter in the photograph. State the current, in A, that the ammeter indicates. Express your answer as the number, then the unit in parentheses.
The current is 125 (A)
